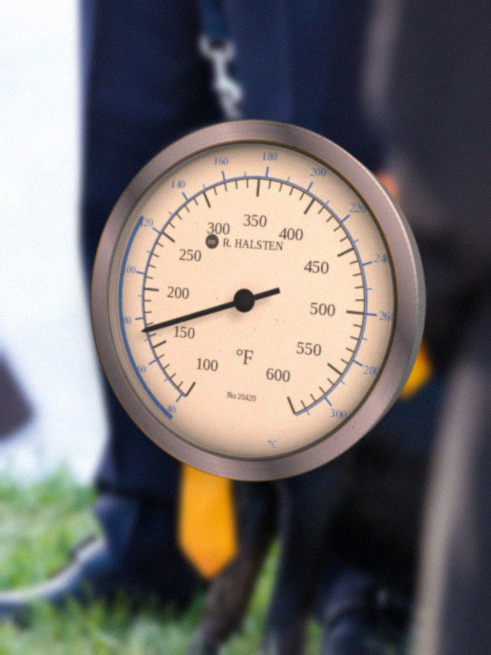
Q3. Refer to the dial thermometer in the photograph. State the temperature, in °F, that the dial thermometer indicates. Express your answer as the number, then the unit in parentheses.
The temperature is 165 (°F)
